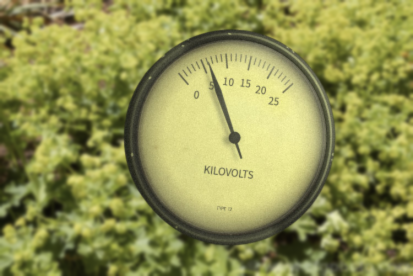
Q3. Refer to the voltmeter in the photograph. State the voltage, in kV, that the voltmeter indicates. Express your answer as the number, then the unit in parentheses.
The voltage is 6 (kV)
